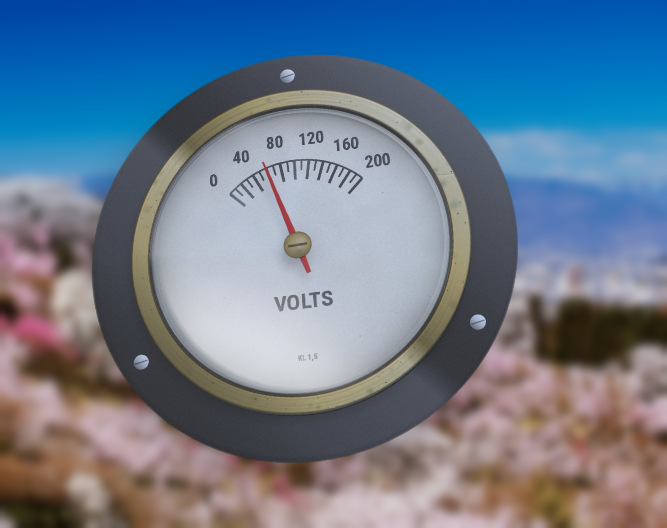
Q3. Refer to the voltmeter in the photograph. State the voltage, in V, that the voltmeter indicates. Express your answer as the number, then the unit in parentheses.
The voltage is 60 (V)
